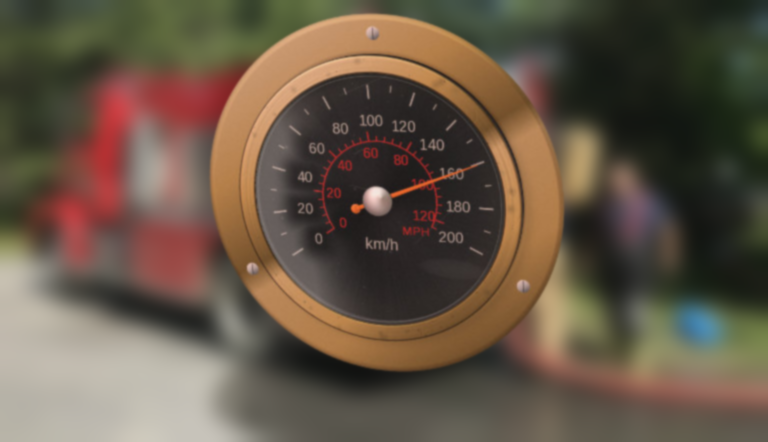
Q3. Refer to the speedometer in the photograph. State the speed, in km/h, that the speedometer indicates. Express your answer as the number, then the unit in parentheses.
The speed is 160 (km/h)
